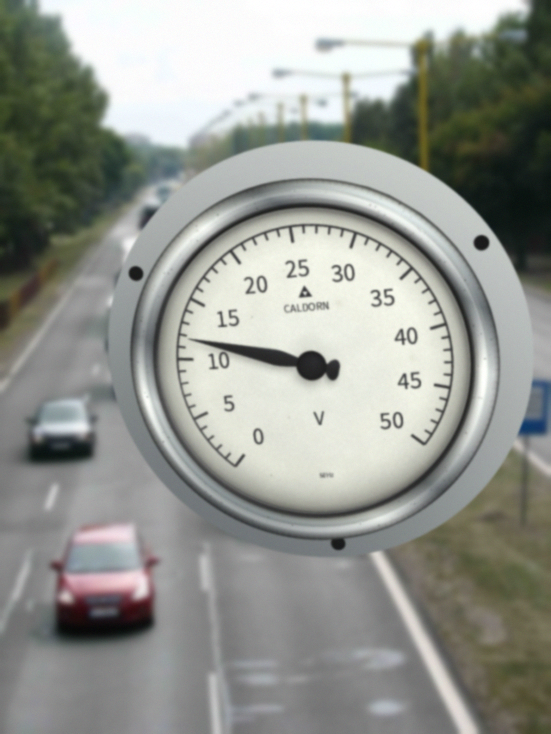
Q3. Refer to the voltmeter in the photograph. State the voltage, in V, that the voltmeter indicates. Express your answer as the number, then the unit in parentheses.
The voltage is 12 (V)
